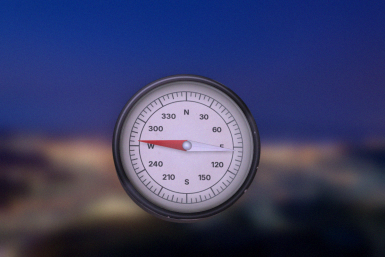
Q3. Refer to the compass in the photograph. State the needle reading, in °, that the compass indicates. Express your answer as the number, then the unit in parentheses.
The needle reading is 275 (°)
